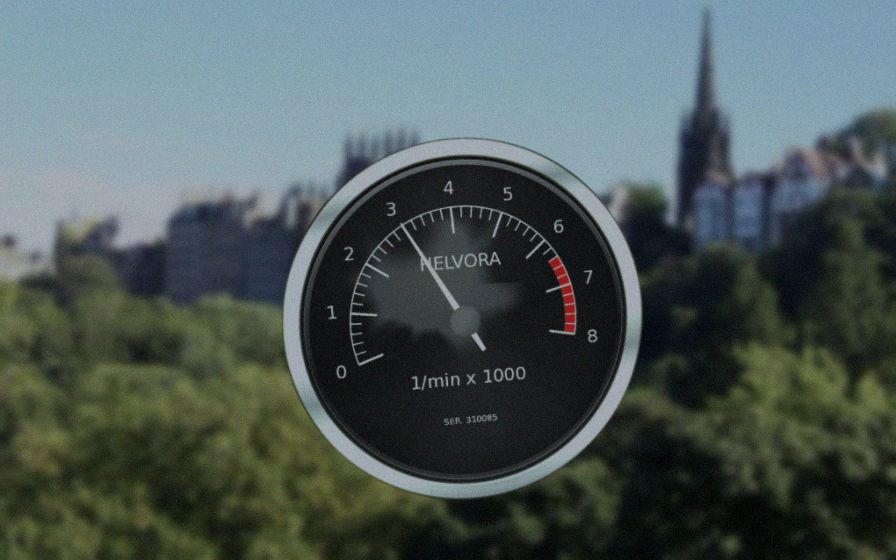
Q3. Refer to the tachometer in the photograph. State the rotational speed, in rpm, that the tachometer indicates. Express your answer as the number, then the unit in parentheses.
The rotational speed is 3000 (rpm)
